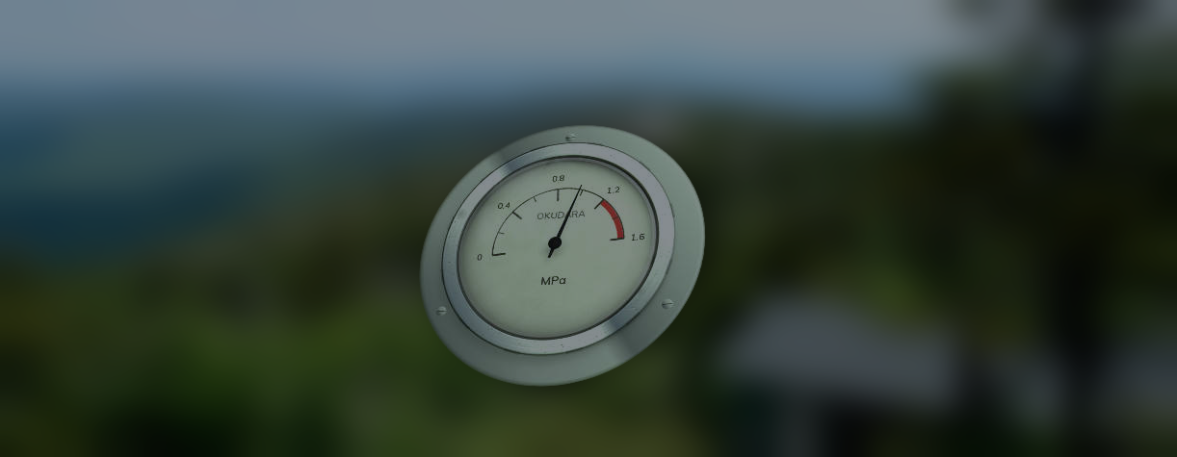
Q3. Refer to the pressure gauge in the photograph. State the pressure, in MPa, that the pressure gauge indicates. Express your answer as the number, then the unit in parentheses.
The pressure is 1 (MPa)
